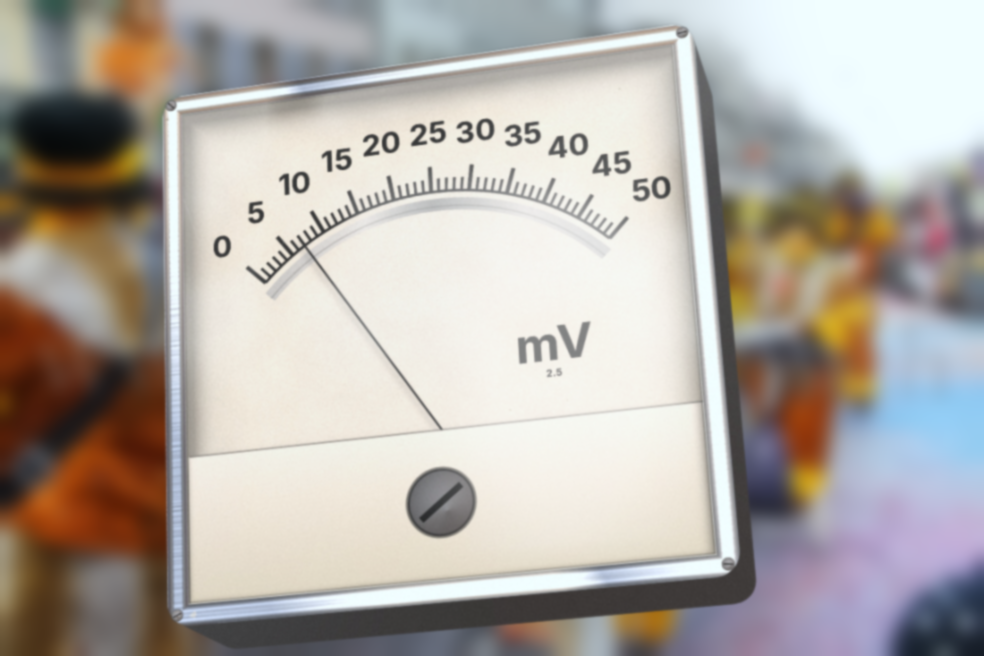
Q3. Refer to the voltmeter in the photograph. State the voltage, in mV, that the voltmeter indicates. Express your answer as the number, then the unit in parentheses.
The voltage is 7 (mV)
